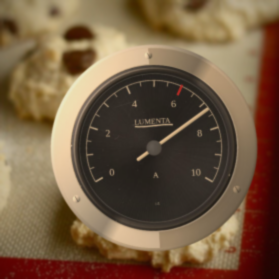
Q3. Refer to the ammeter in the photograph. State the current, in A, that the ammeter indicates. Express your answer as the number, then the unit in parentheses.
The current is 7.25 (A)
